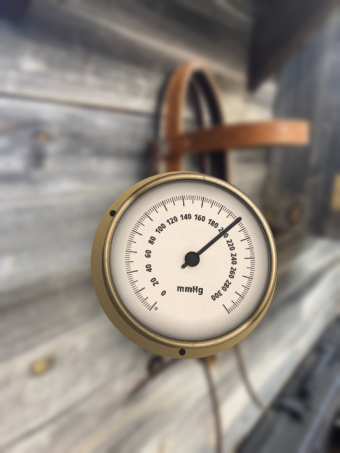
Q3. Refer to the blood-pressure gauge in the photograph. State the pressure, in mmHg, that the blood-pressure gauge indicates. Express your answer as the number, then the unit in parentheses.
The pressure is 200 (mmHg)
